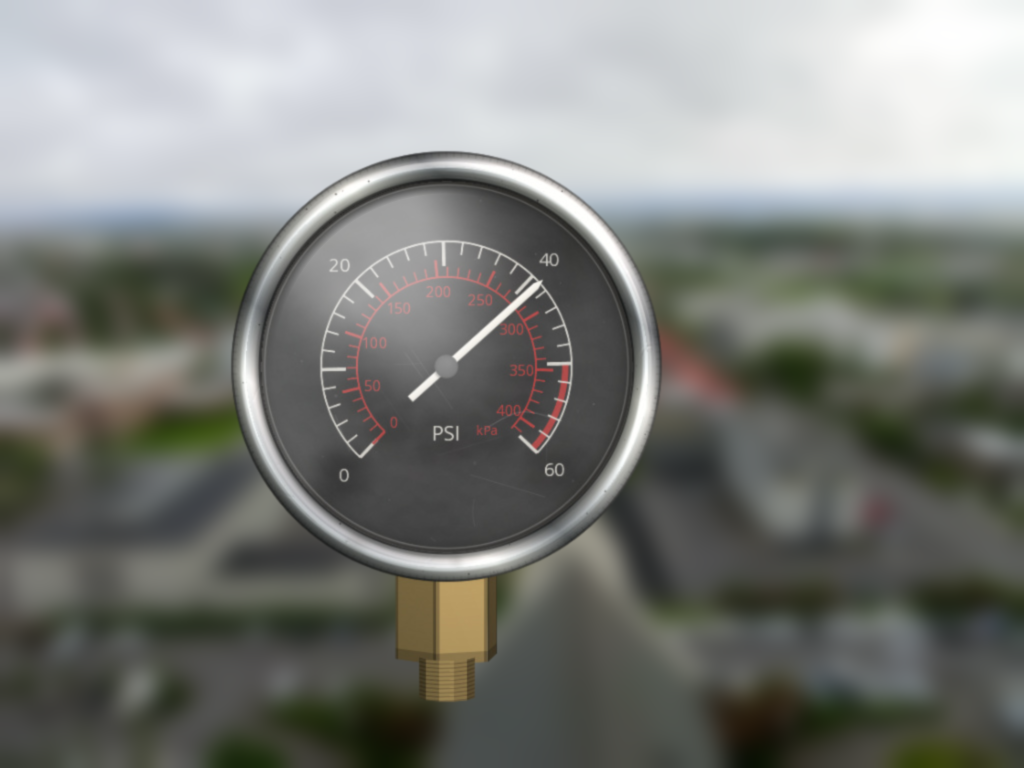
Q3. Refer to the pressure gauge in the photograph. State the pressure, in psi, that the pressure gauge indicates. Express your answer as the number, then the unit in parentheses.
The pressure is 41 (psi)
